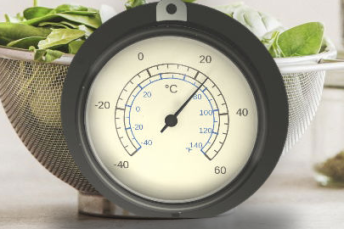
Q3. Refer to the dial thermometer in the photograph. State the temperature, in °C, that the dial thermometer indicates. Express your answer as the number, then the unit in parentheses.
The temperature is 24 (°C)
